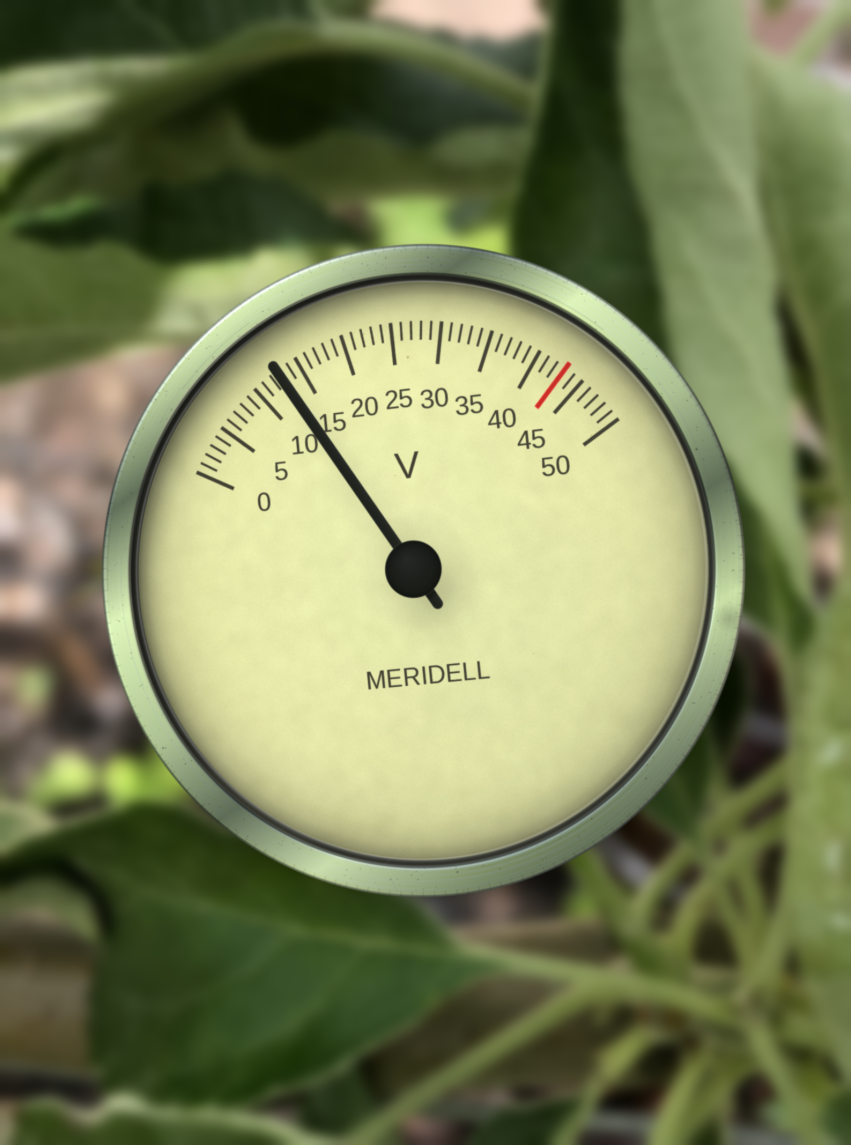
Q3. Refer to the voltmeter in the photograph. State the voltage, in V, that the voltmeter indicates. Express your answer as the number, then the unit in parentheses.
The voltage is 13 (V)
